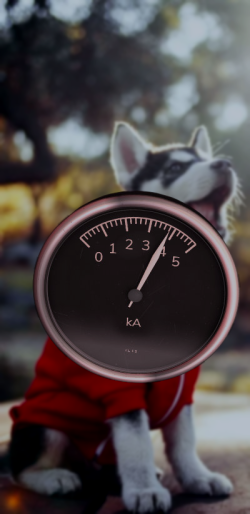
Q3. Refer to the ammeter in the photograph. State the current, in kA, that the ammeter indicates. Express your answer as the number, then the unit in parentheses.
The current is 3.8 (kA)
